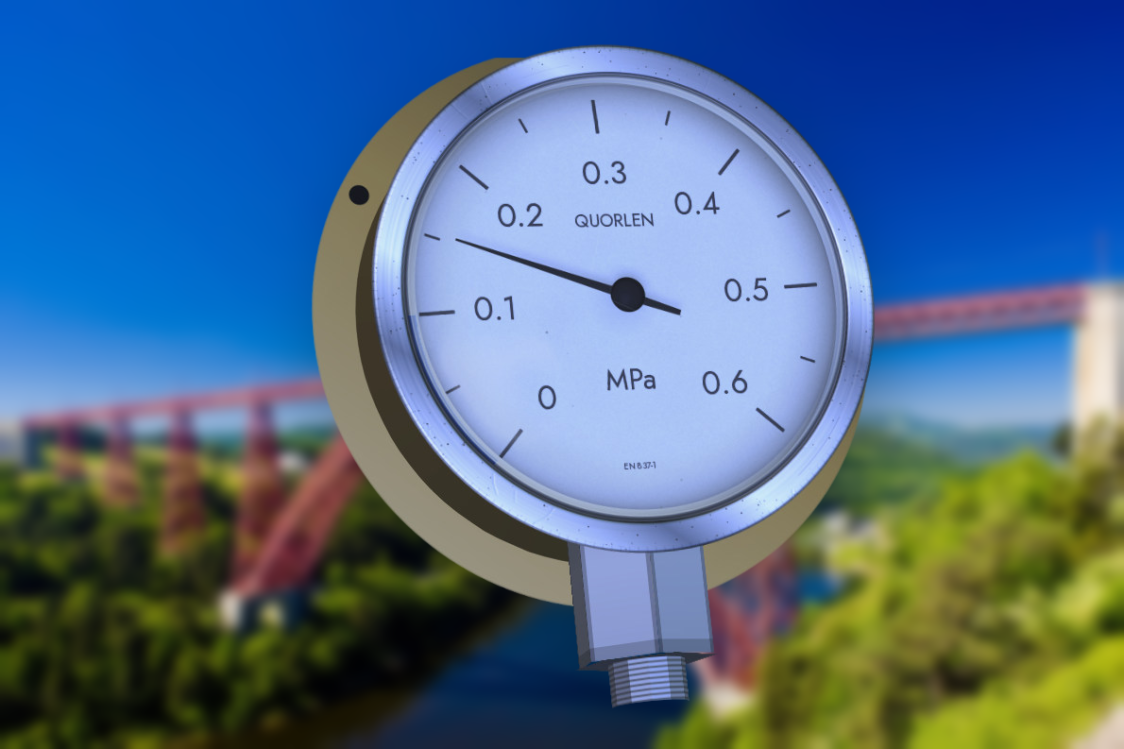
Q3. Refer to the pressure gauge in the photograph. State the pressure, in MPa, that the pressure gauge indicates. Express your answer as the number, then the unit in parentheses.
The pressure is 0.15 (MPa)
